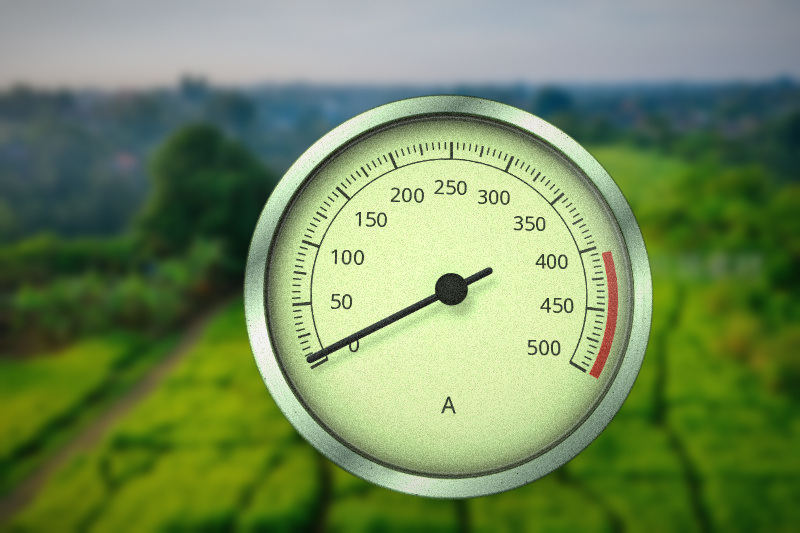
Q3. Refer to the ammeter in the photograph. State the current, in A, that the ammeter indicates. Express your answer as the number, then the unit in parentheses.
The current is 5 (A)
